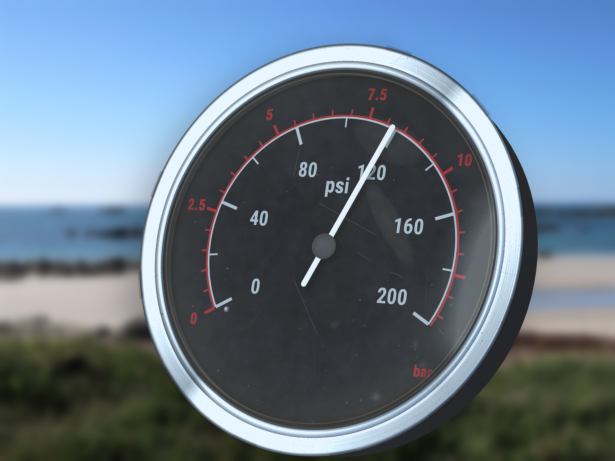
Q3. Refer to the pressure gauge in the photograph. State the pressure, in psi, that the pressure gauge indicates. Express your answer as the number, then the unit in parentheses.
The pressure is 120 (psi)
